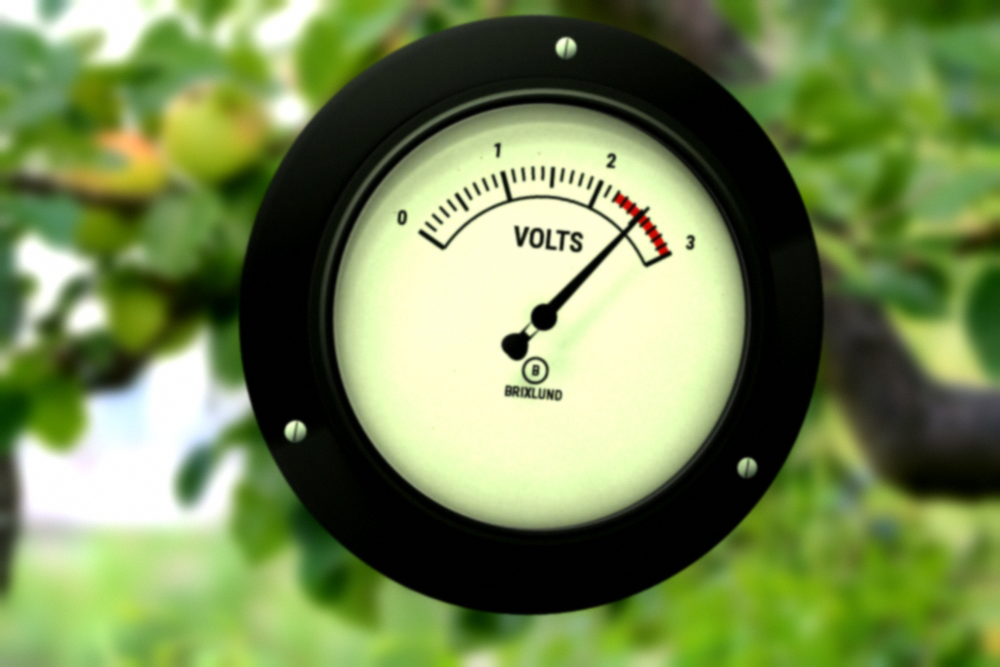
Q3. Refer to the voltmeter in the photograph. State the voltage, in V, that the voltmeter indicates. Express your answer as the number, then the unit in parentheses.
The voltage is 2.5 (V)
